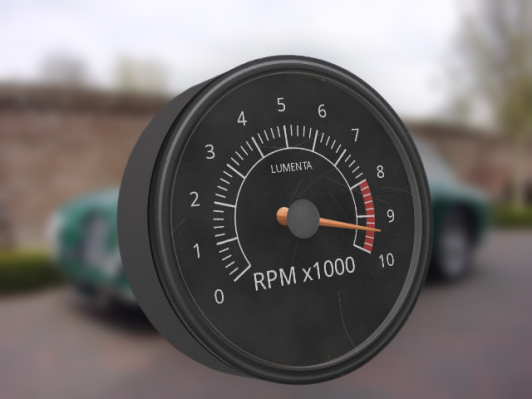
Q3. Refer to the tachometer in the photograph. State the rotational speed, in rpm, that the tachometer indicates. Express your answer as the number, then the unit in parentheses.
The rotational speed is 9400 (rpm)
